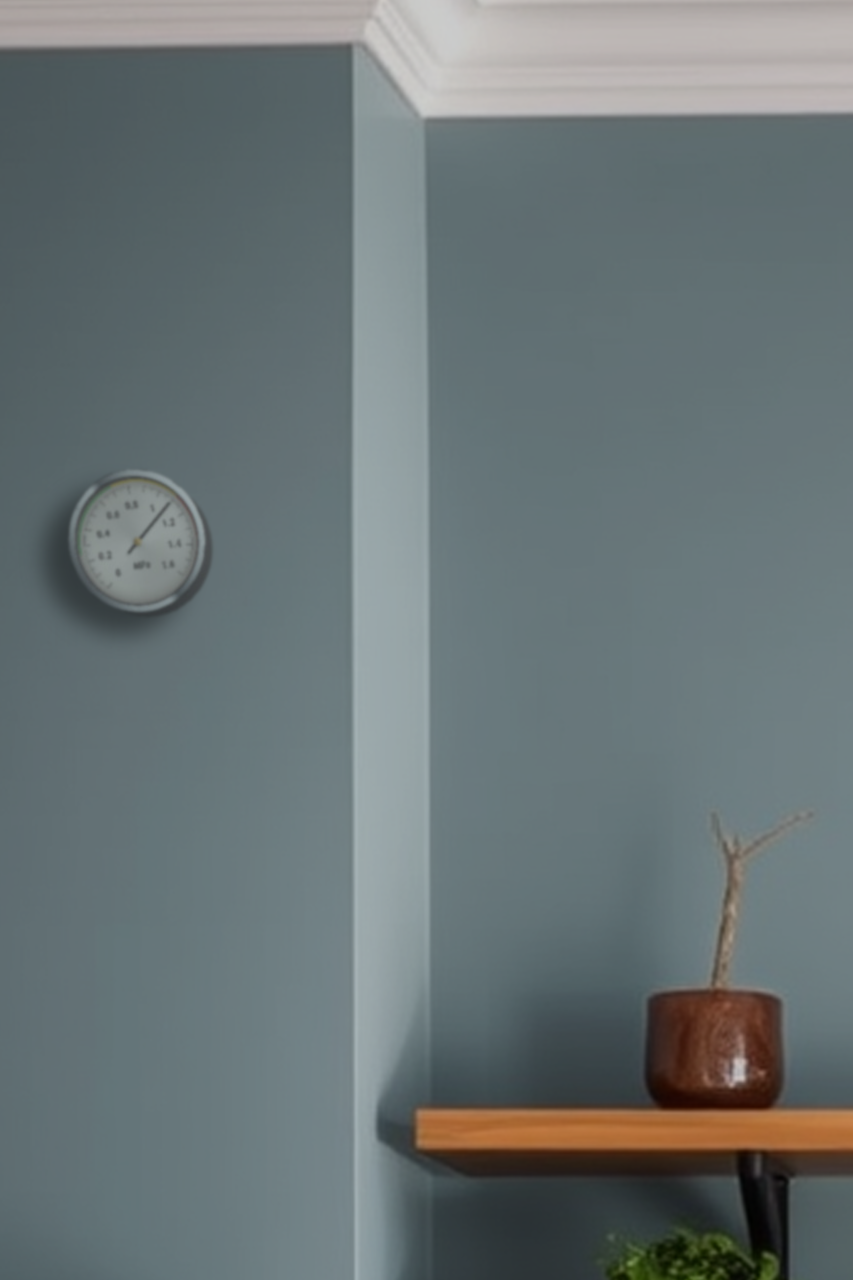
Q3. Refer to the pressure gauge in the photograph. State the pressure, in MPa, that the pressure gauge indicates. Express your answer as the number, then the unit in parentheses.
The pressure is 1.1 (MPa)
